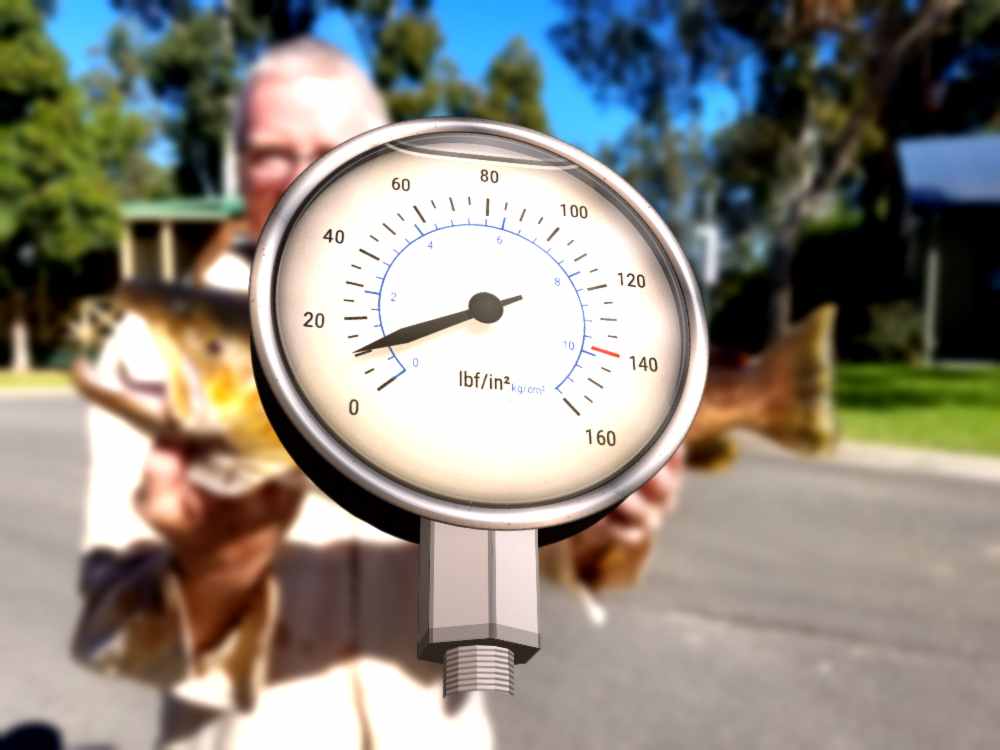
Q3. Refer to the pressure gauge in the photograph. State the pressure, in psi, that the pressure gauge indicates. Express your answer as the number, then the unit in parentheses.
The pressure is 10 (psi)
